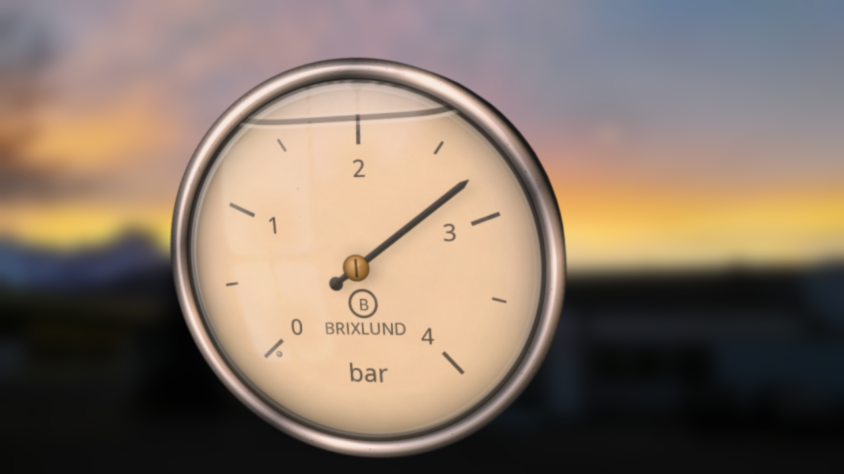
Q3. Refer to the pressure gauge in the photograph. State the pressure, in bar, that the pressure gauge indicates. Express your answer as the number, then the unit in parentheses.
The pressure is 2.75 (bar)
